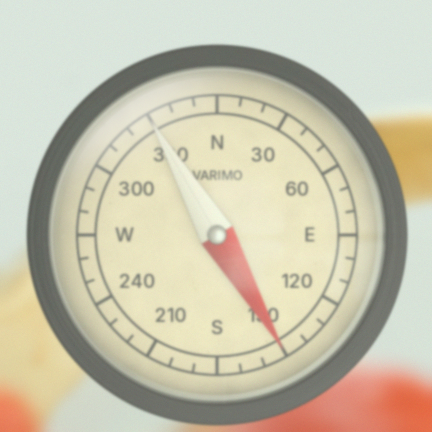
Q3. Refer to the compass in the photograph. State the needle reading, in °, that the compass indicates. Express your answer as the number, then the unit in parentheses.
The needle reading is 150 (°)
